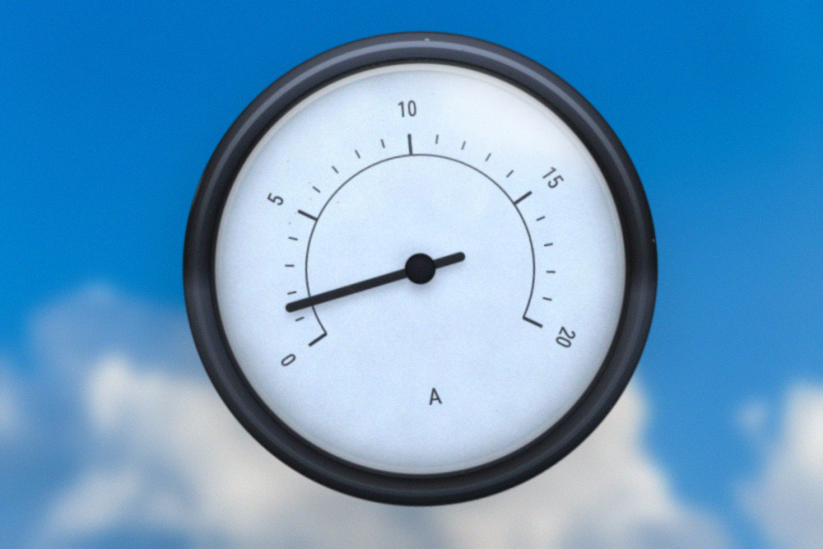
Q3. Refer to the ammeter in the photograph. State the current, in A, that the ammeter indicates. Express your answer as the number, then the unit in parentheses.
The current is 1.5 (A)
